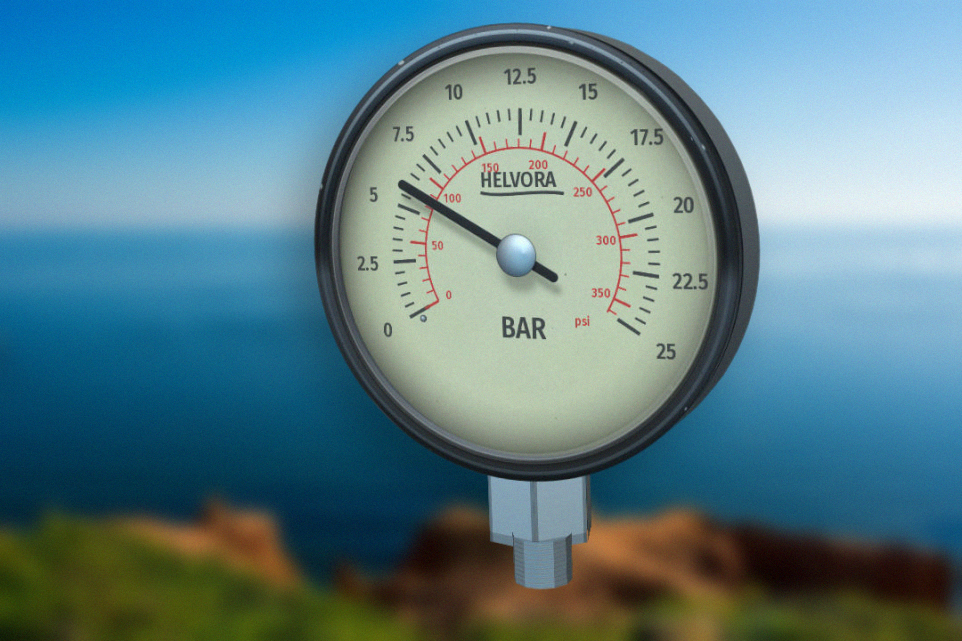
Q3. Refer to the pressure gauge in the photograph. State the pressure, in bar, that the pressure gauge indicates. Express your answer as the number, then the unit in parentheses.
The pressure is 6 (bar)
